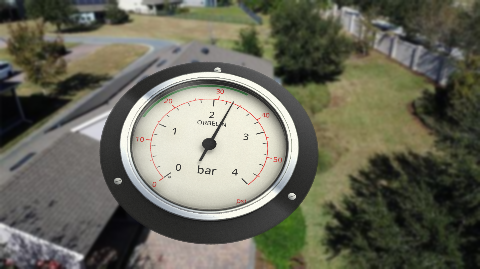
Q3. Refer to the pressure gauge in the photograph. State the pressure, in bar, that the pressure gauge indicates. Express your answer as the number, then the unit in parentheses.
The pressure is 2.3 (bar)
